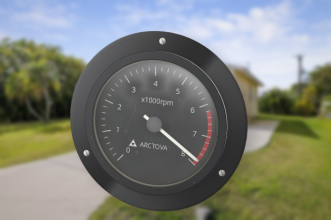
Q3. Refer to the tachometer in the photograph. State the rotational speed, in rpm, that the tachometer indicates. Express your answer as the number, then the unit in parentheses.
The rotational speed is 7800 (rpm)
